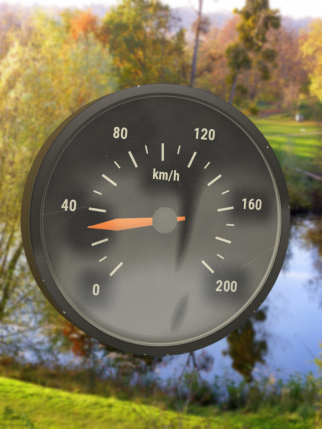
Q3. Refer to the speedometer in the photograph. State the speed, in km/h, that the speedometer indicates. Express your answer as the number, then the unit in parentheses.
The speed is 30 (km/h)
